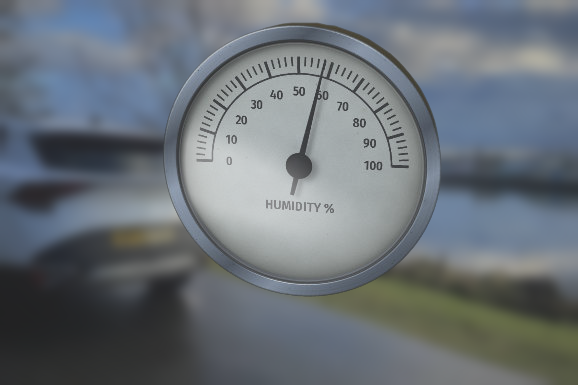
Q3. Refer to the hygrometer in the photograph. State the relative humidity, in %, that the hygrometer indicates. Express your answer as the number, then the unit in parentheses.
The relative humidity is 58 (%)
